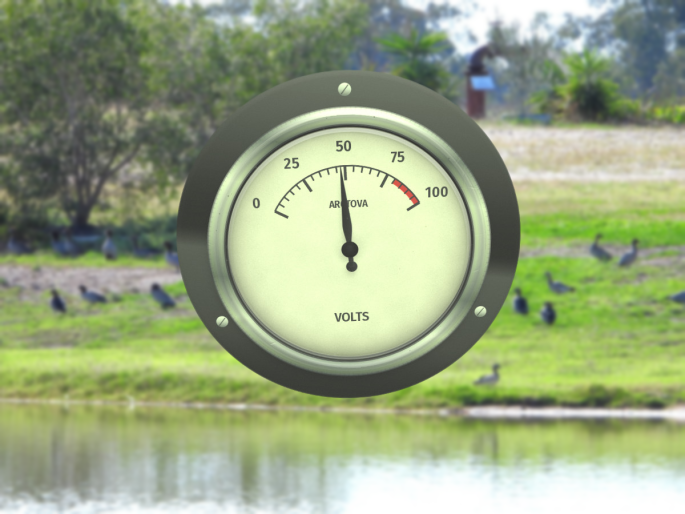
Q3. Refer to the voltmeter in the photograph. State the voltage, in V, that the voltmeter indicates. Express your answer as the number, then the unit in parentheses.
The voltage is 47.5 (V)
